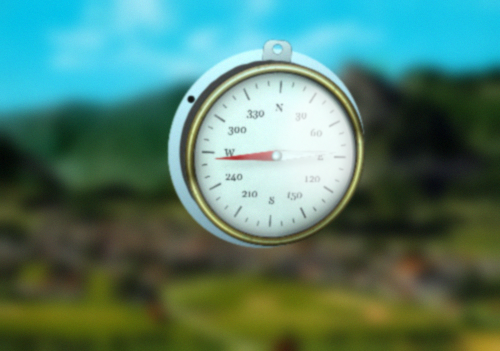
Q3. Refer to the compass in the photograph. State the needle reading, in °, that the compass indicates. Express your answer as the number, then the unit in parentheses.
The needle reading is 265 (°)
